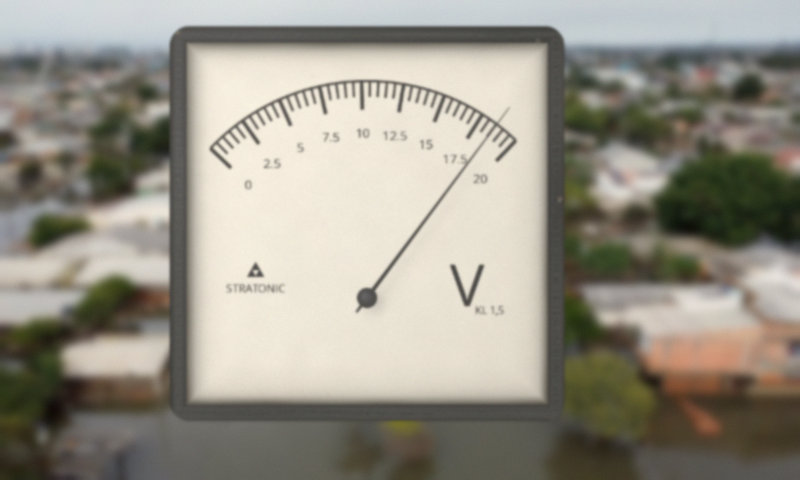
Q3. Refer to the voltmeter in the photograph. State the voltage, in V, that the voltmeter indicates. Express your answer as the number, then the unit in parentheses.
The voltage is 18.5 (V)
